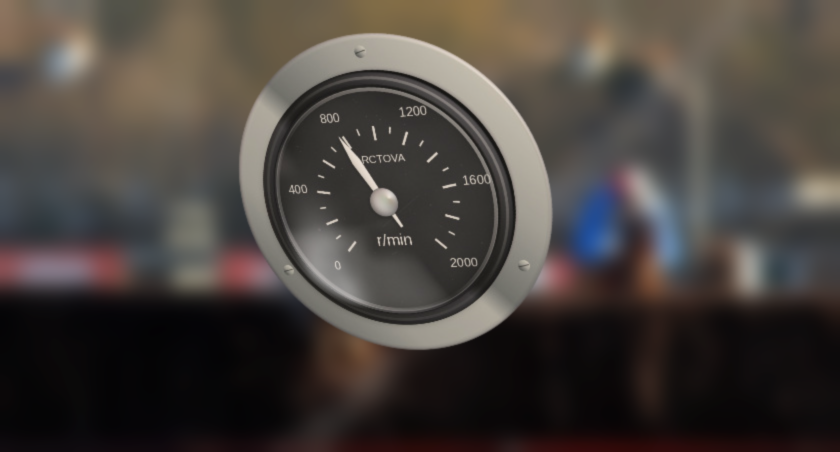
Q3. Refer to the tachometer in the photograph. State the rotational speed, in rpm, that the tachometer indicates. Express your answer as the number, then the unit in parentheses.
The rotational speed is 800 (rpm)
